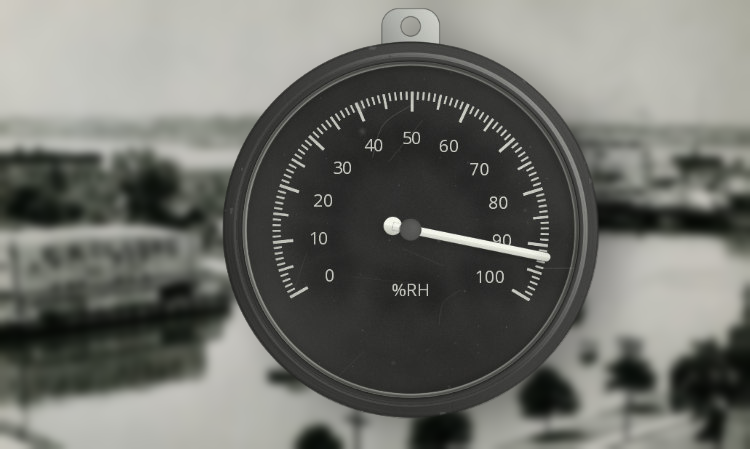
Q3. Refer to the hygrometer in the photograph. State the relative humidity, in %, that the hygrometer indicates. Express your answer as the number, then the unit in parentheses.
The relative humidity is 92 (%)
